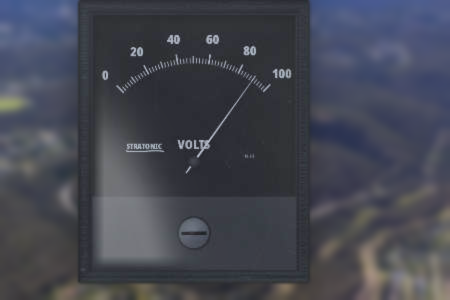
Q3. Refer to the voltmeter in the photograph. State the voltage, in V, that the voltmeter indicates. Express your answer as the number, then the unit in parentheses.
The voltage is 90 (V)
